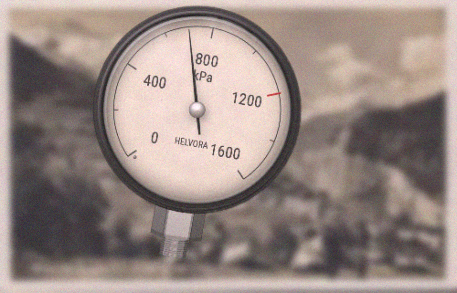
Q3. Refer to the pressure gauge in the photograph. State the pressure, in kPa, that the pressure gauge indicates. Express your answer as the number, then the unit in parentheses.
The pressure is 700 (kPa)
